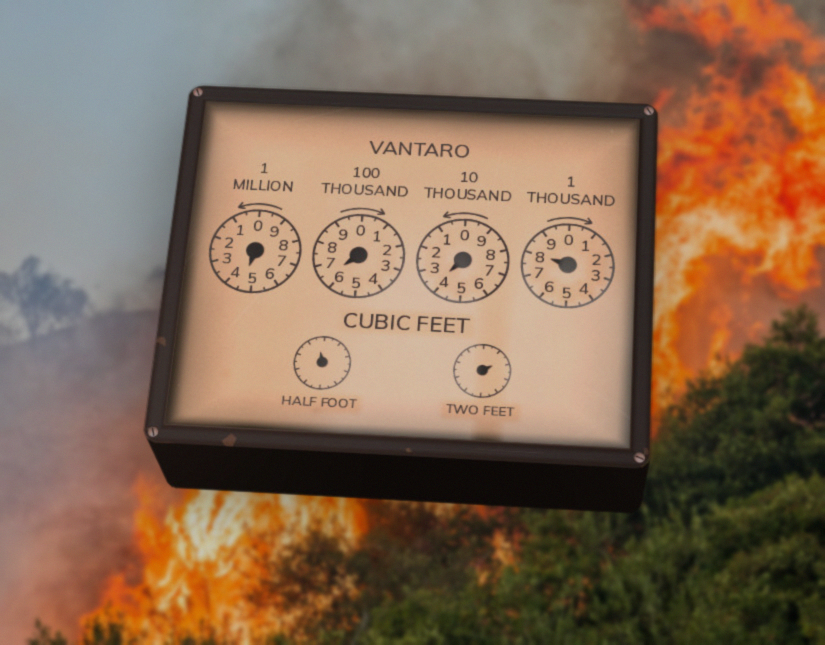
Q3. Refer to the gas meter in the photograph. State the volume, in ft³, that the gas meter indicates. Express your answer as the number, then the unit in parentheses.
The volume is 463800 (ft³)
